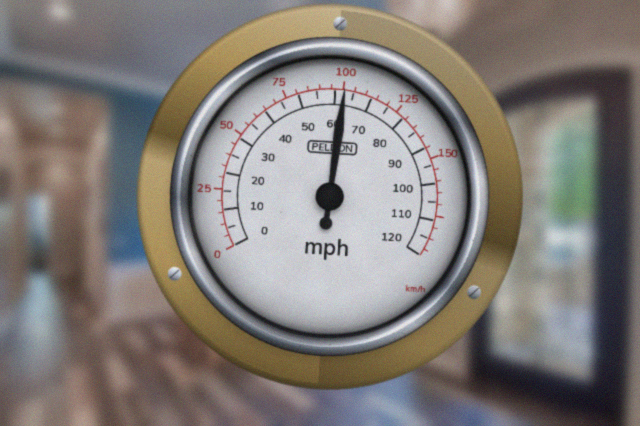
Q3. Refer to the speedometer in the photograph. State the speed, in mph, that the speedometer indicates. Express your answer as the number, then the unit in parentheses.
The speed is 62.5 (mph)
